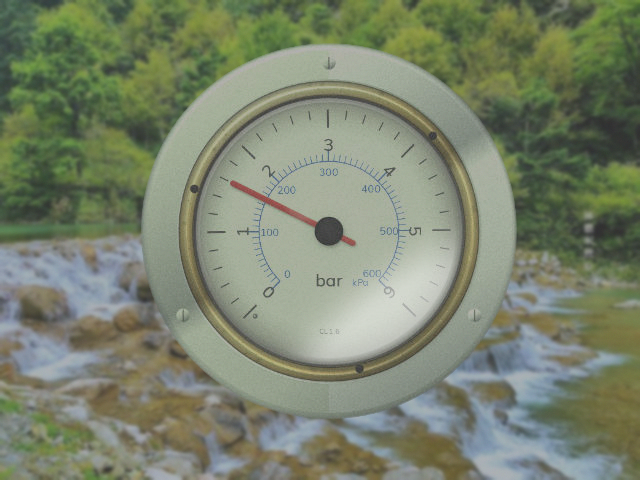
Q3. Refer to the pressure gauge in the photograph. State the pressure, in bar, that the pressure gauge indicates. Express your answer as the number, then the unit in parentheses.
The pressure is 1.6 (bar)
